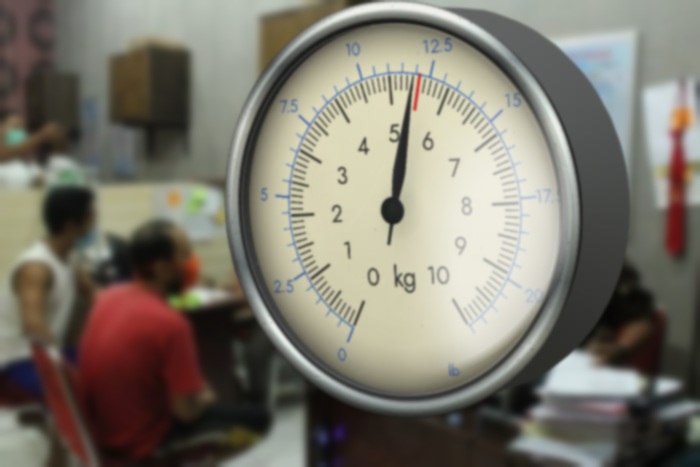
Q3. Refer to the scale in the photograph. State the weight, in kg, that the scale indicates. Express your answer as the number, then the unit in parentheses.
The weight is 5.5 (kg)
